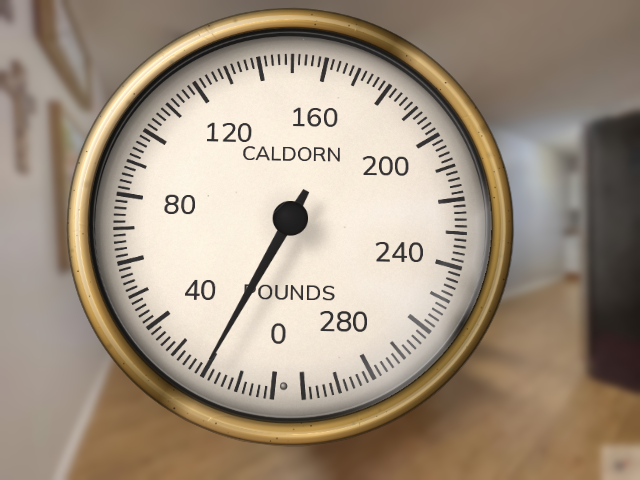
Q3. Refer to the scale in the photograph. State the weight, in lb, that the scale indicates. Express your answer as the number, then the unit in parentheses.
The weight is 20 (lb)
